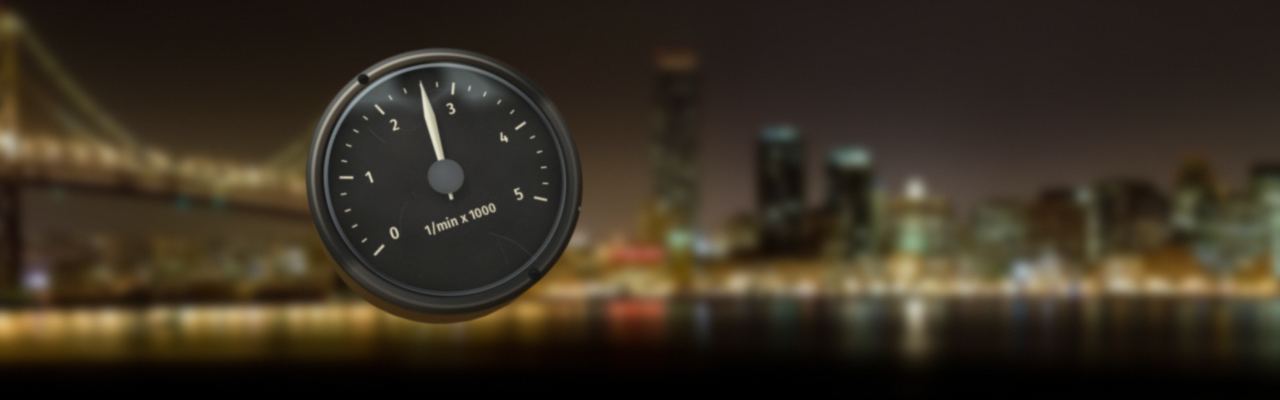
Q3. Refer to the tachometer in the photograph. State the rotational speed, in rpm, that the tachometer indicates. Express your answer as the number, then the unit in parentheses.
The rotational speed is 2600 (rpm)
